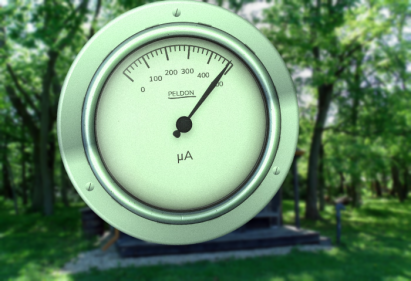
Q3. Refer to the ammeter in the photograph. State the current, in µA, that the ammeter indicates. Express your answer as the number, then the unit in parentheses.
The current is 480 (µA)
